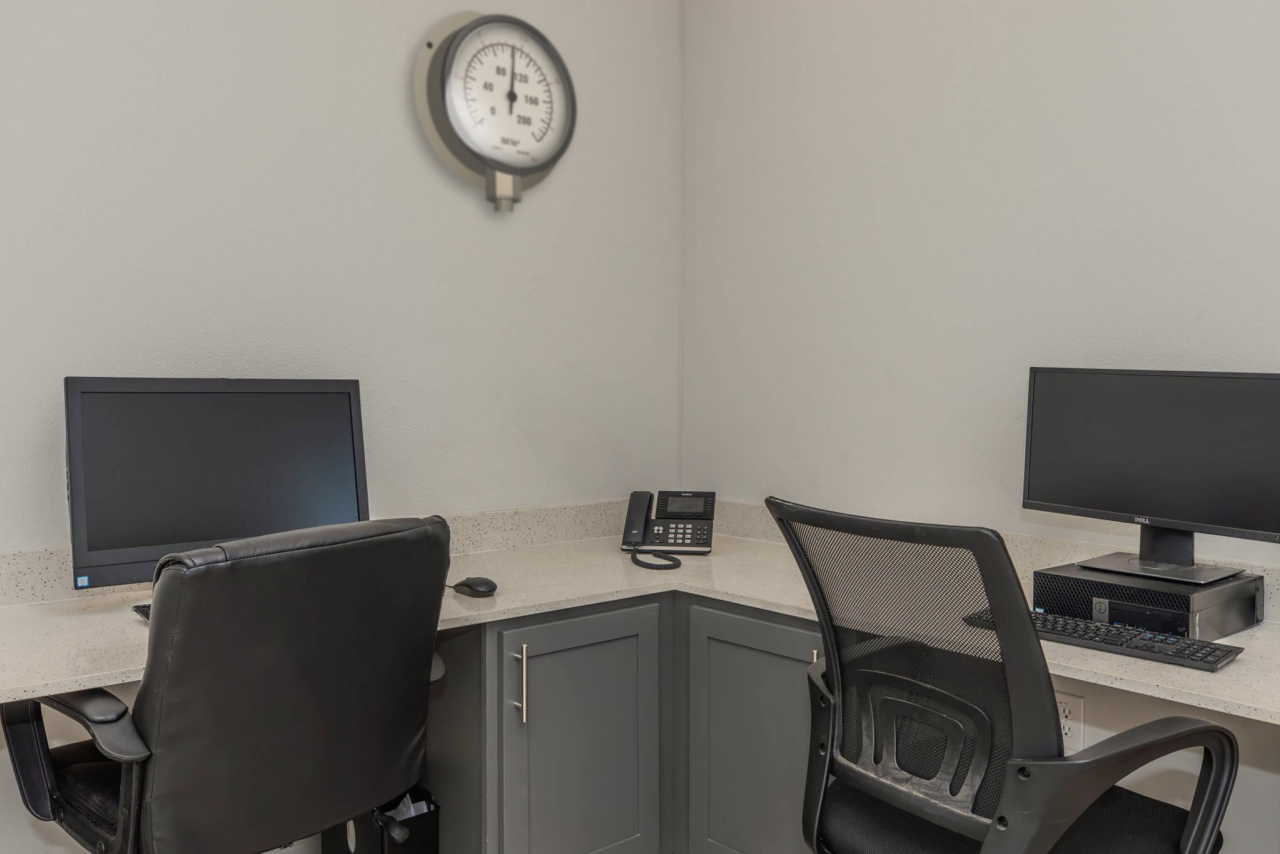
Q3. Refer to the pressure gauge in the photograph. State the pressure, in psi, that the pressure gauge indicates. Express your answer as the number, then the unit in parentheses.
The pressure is 100 (psi)
